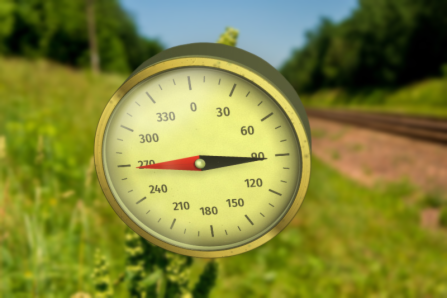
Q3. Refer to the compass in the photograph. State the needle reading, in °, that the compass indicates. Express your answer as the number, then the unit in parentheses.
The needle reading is 270 (°)
